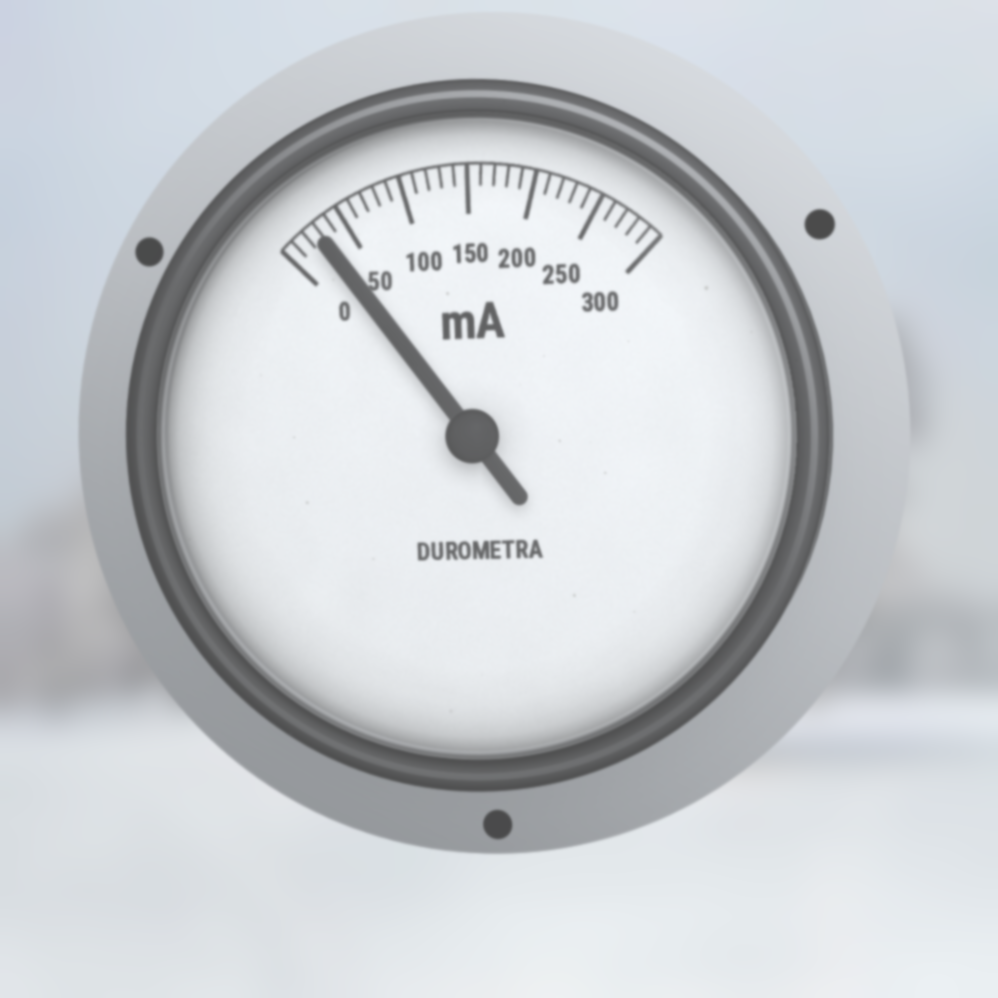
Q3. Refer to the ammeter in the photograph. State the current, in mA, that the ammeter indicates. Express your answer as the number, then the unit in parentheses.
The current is 30 (mA)
